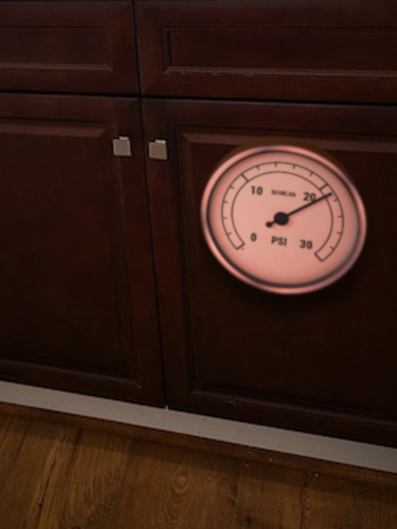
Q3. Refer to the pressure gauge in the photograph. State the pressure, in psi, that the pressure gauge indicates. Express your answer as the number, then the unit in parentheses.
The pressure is 21 (psi)
